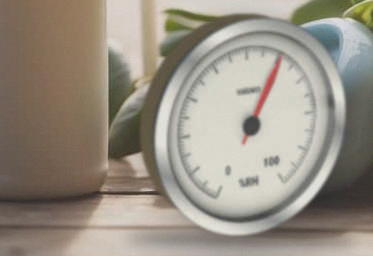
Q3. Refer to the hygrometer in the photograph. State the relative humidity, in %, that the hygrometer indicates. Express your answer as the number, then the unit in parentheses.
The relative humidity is 60 (%)
